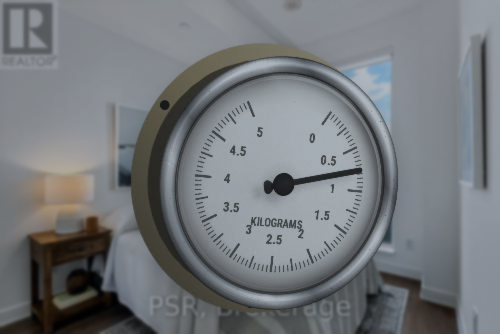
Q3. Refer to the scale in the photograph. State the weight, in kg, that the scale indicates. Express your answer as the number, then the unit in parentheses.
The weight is 0.75 (kg)
